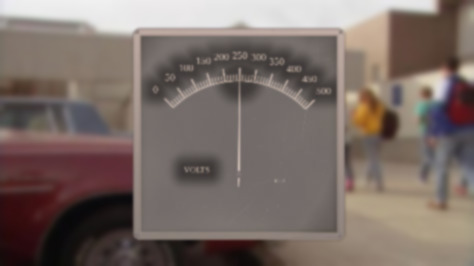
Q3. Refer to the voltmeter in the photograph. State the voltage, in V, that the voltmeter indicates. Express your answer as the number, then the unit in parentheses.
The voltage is 250 (V)
